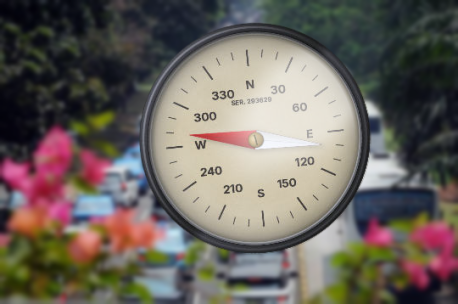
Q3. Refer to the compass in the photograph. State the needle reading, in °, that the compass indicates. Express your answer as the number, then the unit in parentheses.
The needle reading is 280 (°)
